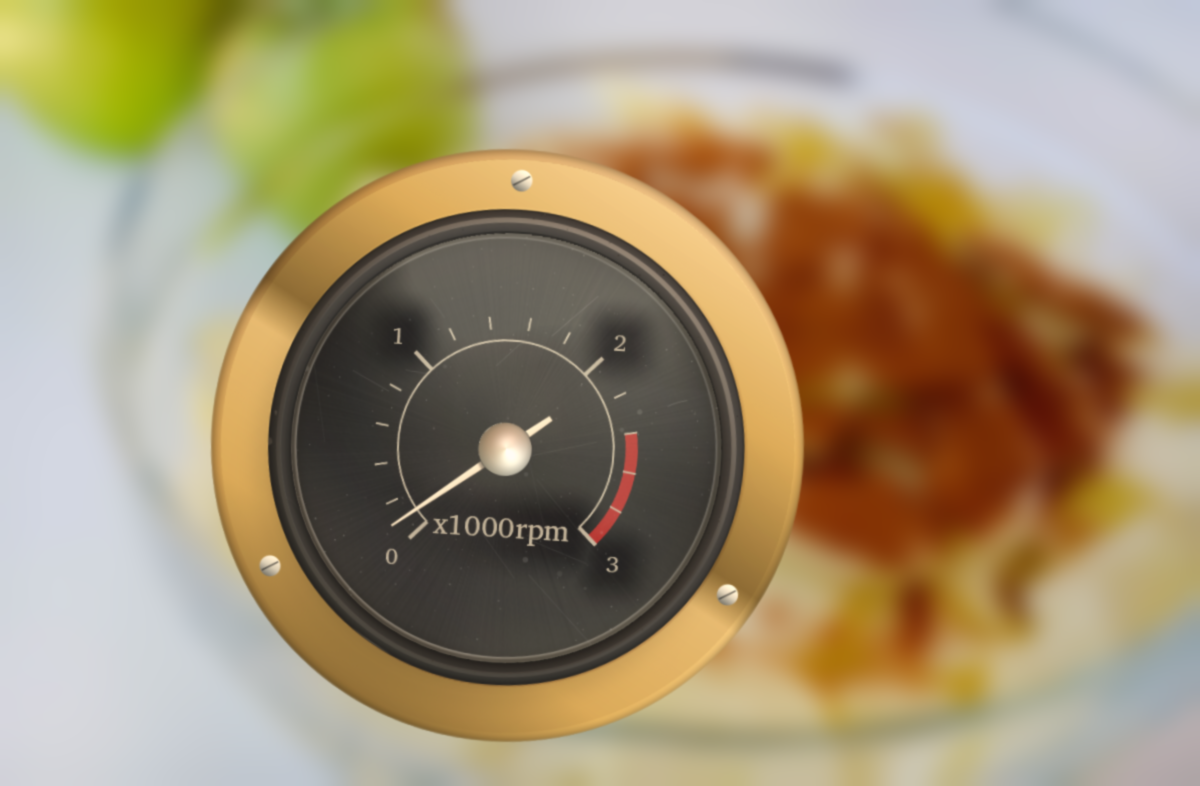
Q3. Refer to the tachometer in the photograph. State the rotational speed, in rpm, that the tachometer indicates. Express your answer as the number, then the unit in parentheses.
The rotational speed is 100 (rpm)
